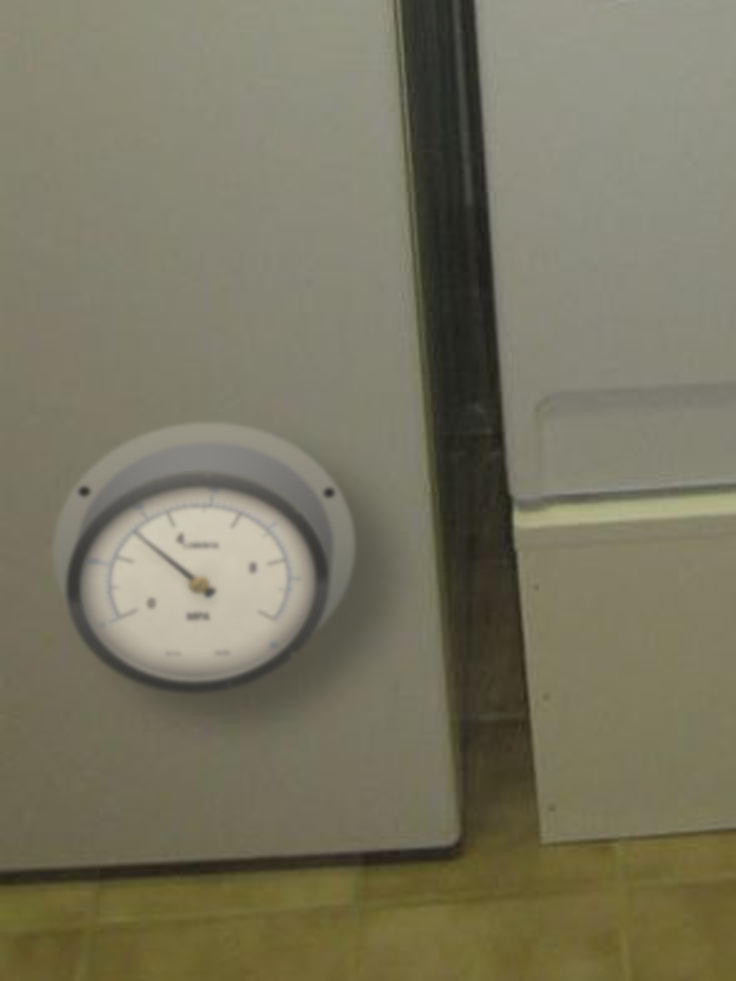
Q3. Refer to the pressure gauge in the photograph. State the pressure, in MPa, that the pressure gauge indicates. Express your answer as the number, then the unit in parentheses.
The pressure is 3 (MPa)
